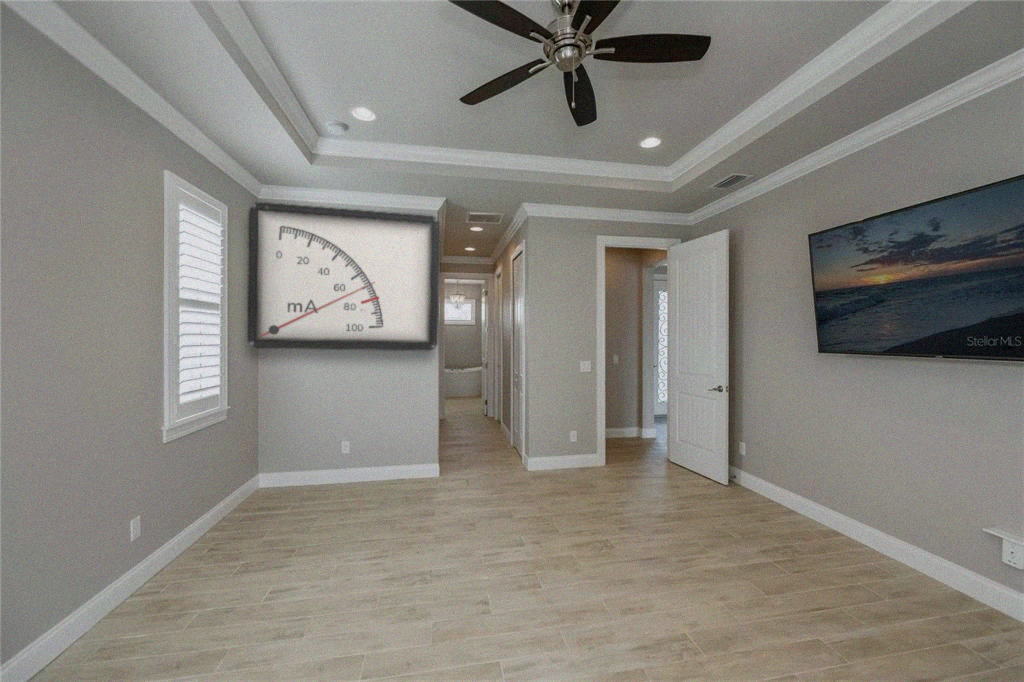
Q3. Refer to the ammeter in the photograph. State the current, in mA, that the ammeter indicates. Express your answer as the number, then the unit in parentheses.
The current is 70 (mA)
